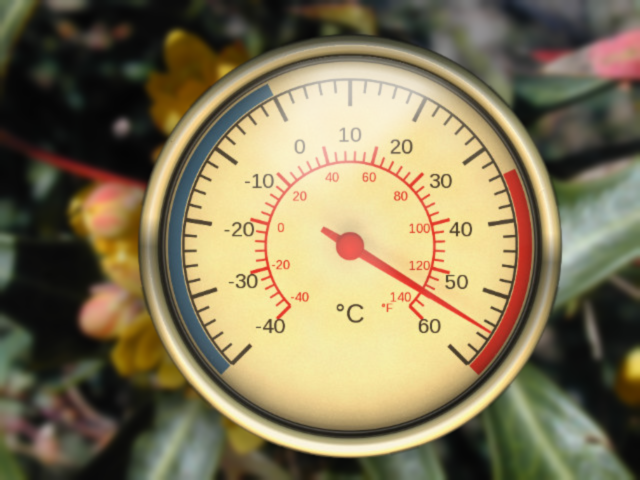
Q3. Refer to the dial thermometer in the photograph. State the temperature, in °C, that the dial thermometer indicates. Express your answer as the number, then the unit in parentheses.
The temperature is 55 (°C)
